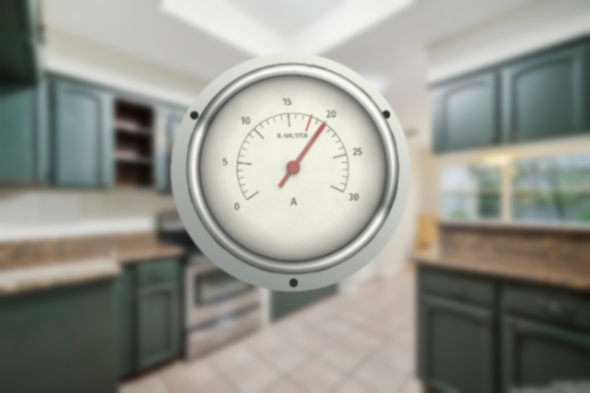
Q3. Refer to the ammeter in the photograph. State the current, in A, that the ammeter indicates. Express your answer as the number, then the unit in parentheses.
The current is 20 (A)
